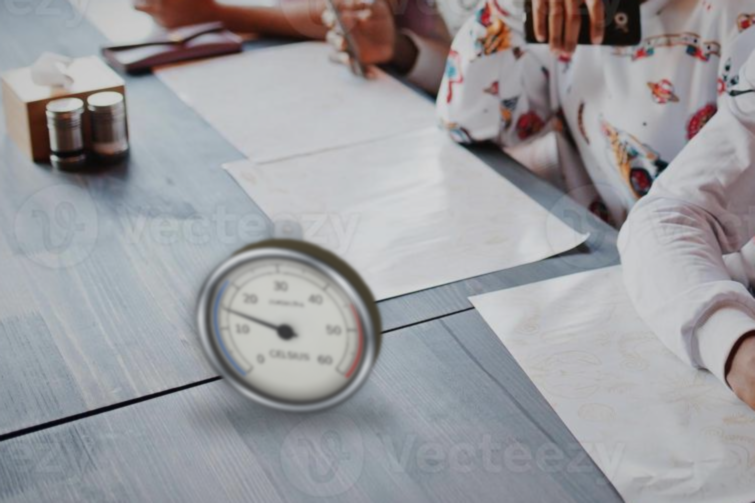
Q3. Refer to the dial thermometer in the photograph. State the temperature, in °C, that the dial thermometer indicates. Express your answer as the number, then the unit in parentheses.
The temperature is 15 (°C)
